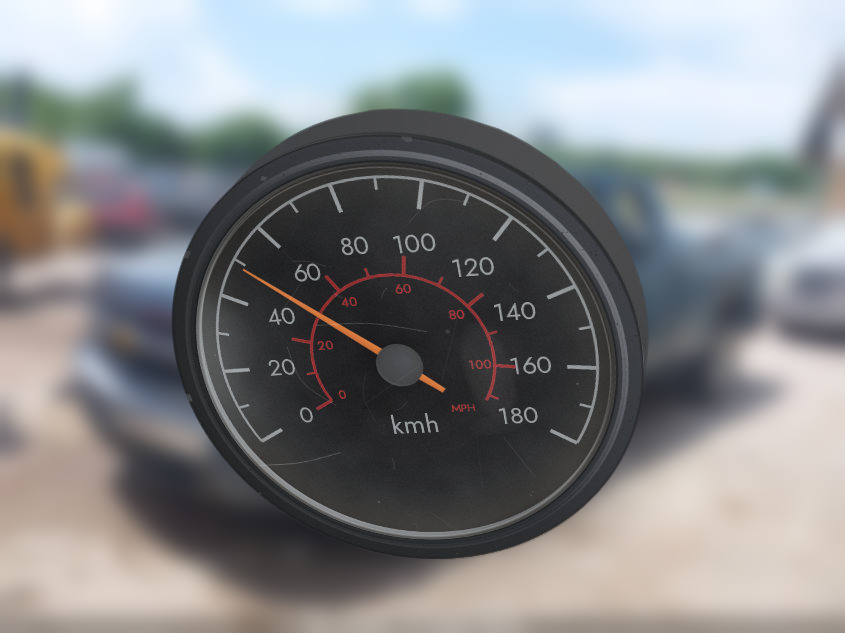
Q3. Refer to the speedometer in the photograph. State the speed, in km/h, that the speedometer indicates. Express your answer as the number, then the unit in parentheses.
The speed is 50 (km/h)
